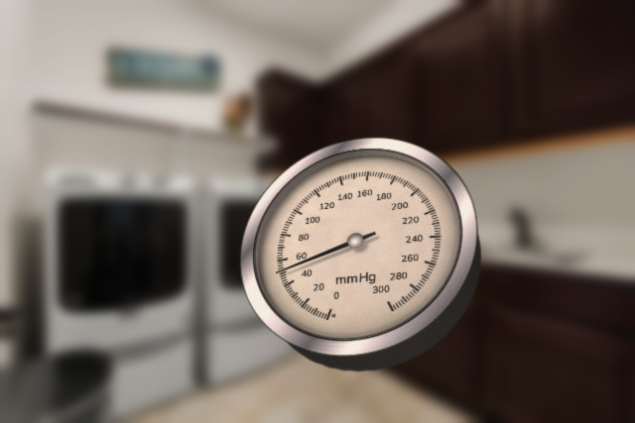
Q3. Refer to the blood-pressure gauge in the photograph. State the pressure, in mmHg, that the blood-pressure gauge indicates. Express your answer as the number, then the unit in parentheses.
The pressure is 50 (mmHg)
